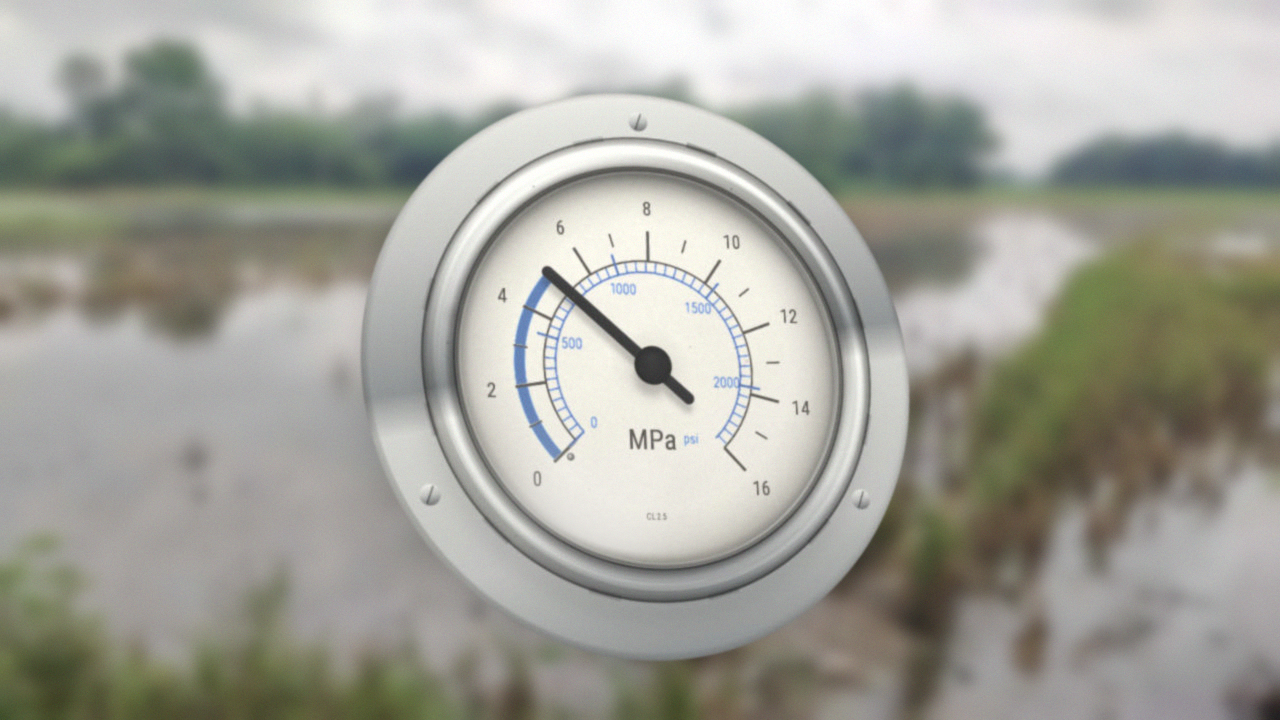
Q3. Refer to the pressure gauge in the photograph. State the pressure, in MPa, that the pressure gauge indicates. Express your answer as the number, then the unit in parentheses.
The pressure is 5 (MPa)
